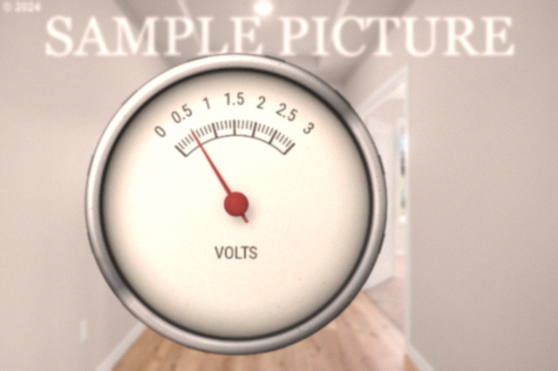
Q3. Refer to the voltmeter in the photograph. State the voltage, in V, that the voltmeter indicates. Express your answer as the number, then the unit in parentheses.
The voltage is 0.5 (V)
